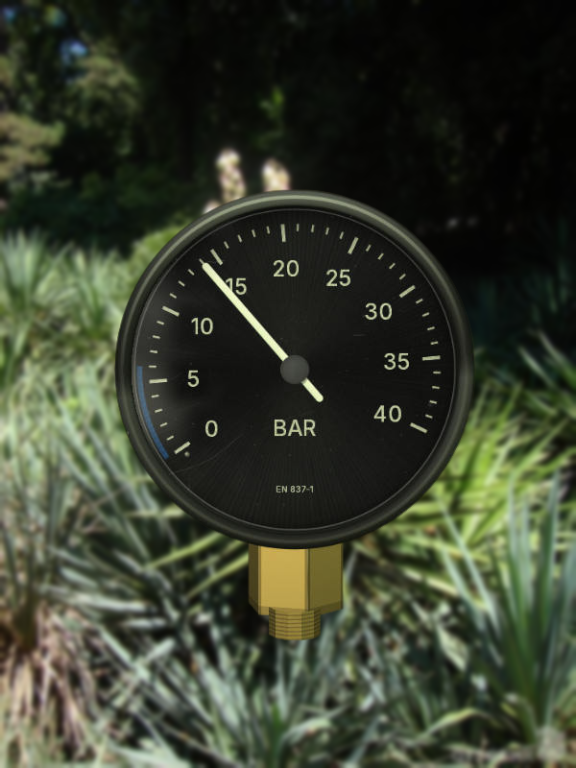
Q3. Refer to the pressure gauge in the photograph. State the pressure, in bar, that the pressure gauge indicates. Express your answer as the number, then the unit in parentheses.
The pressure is 14 (bar)
